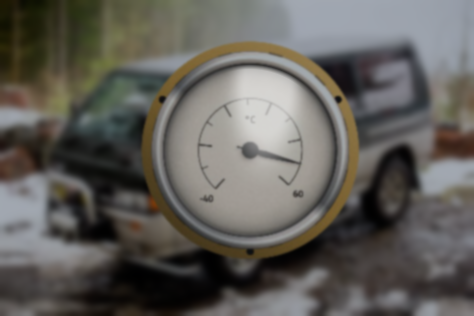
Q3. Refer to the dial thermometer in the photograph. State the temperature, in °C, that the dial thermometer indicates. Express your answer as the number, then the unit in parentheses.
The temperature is 50 (°C)
